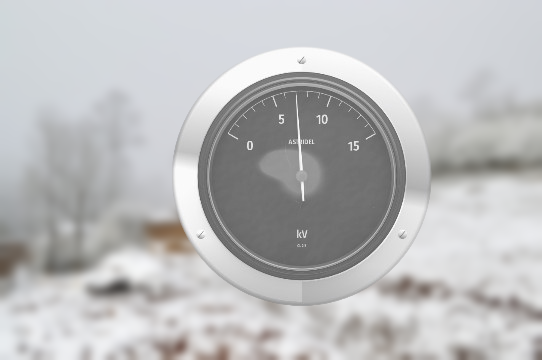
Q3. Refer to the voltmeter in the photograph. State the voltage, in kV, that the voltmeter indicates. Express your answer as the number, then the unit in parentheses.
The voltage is 7 (kV)
